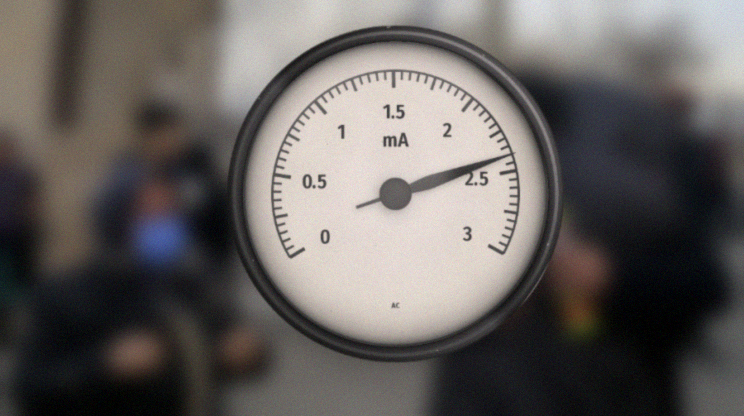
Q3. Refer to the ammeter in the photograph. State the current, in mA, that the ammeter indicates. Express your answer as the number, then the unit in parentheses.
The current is 2.4 (mA)
